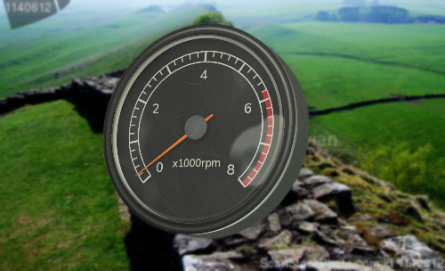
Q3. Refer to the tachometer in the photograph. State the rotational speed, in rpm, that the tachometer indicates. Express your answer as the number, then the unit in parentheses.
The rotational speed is 200 (rpm)
